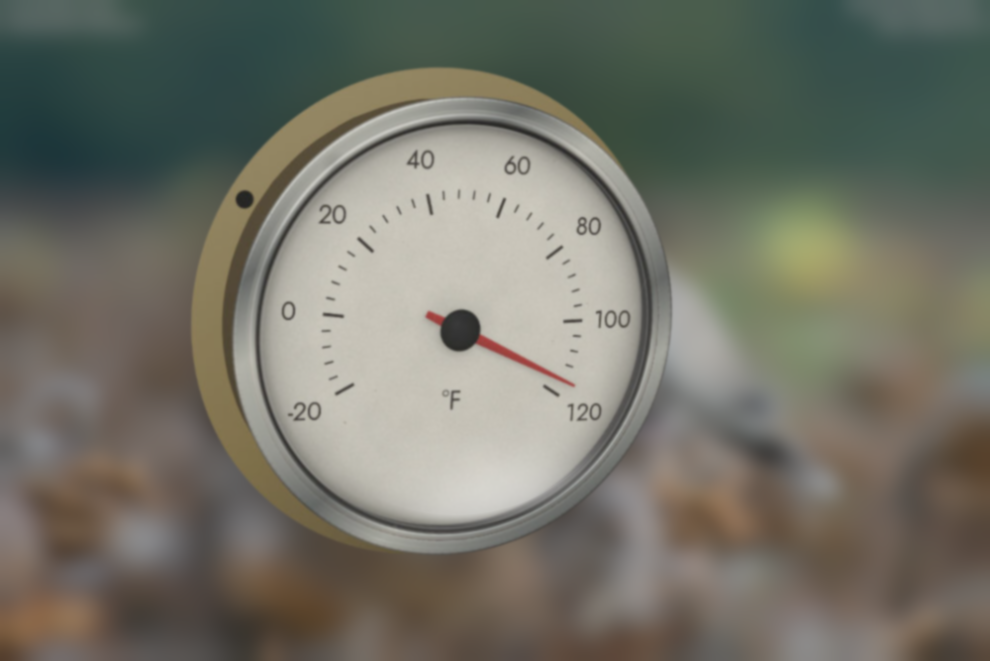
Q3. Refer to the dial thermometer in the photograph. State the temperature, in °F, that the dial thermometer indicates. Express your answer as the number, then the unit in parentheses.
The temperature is 116 (°F)
